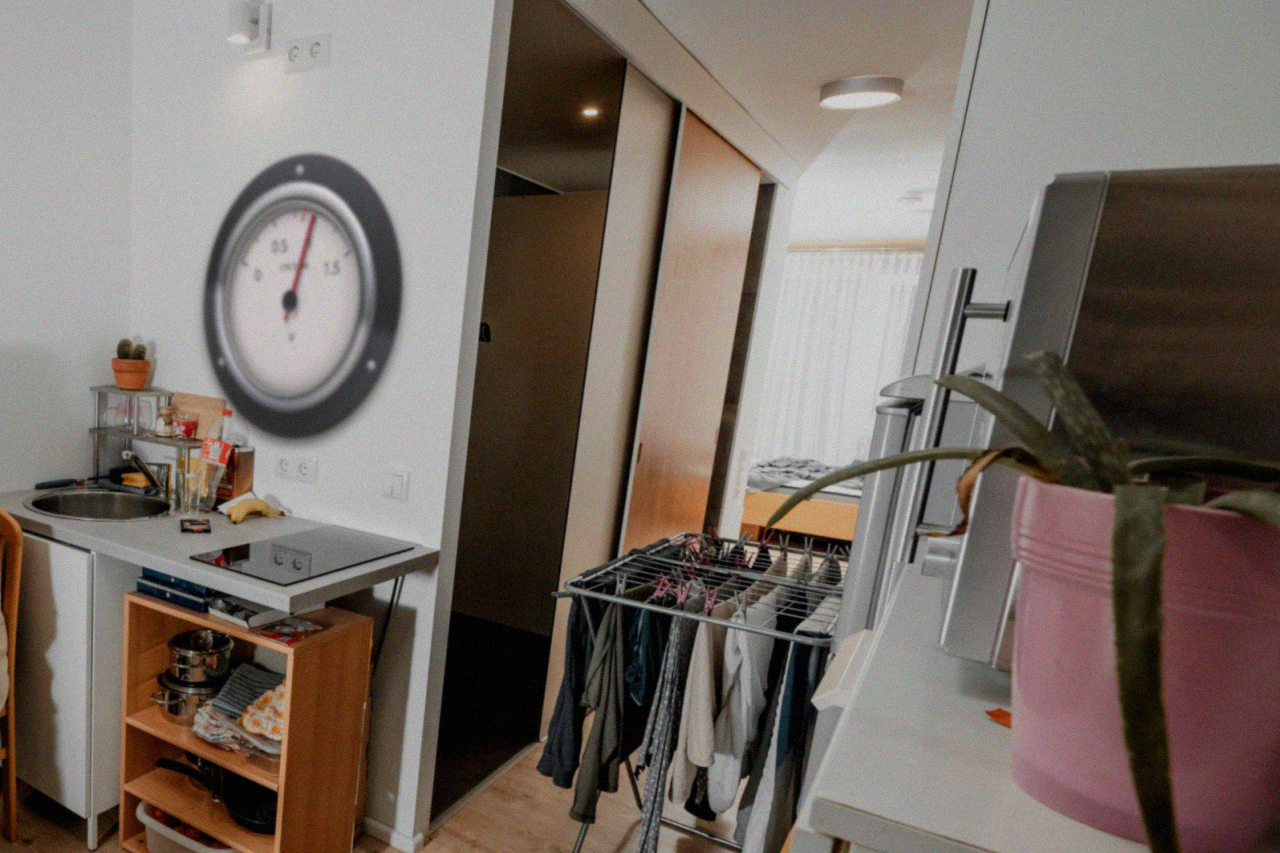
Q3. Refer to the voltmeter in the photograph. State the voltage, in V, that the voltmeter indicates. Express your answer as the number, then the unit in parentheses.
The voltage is 1 (V)
